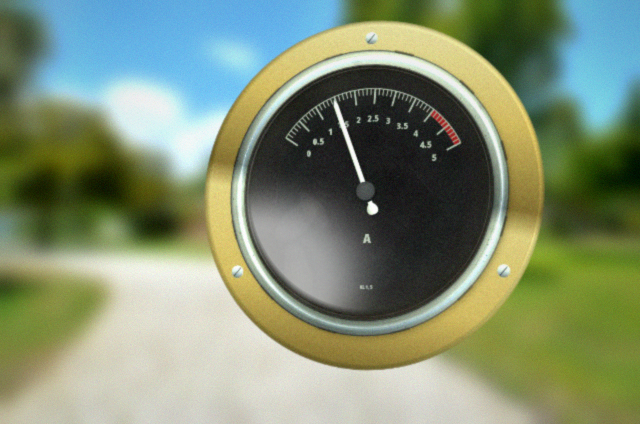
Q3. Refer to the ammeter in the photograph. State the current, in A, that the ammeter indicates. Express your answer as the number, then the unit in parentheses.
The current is 1.5 (A)
